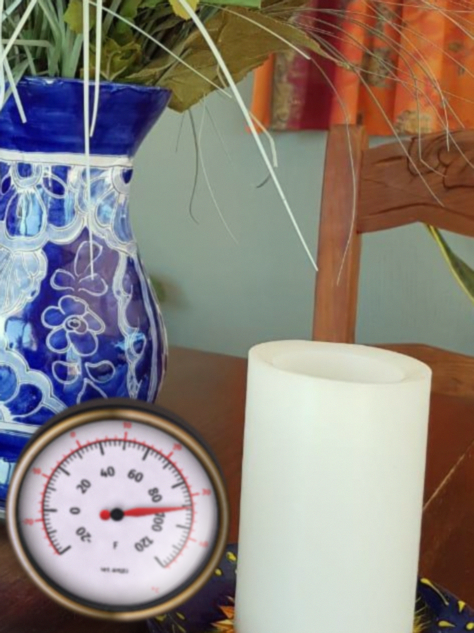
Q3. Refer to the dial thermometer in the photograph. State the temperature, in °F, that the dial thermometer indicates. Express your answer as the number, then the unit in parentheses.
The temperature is 90 (°F)
